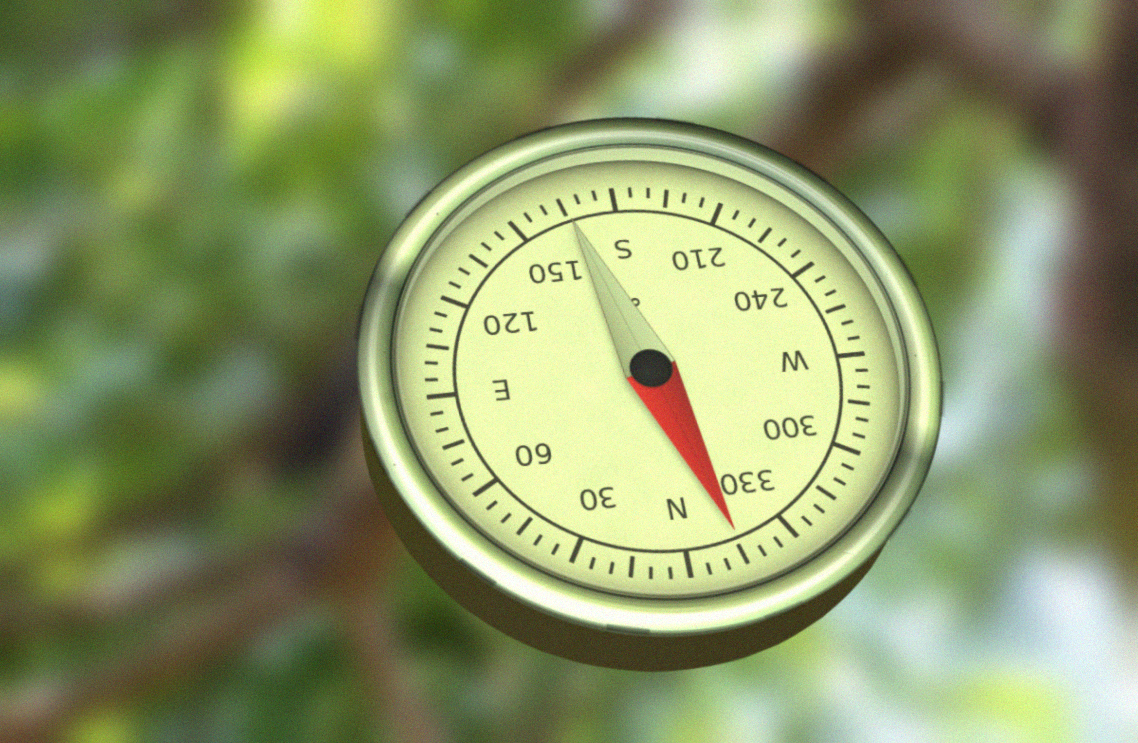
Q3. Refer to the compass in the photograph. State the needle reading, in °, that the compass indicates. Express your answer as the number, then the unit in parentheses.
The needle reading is 345 (°)
